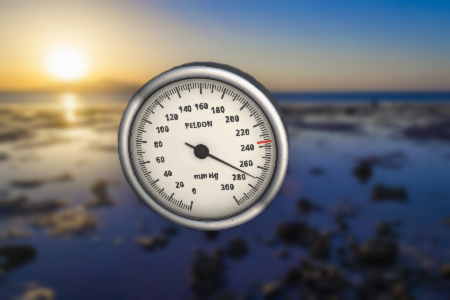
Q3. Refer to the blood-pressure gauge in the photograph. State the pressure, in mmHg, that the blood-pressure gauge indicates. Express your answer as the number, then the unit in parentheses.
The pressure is 270 (mmHg)
